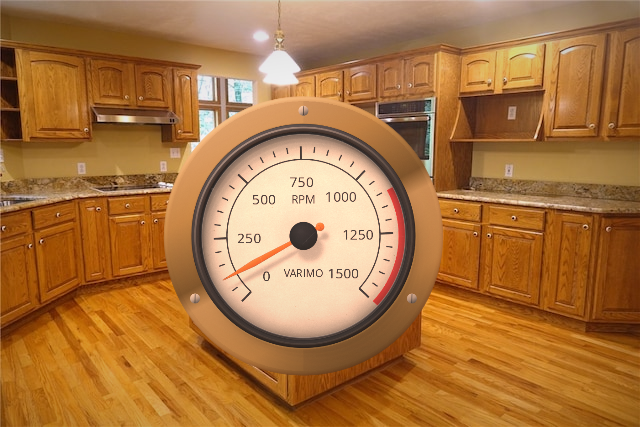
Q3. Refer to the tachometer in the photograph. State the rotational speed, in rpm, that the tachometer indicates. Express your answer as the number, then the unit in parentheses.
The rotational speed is 100 (rpm)
